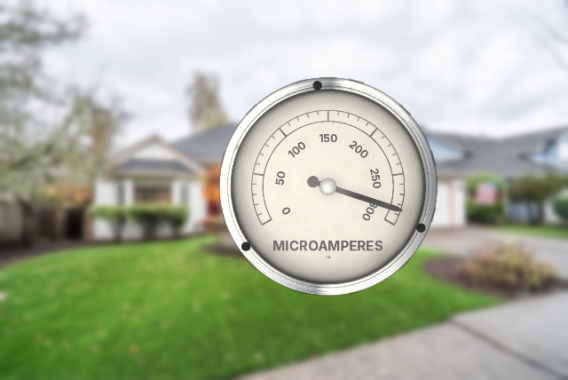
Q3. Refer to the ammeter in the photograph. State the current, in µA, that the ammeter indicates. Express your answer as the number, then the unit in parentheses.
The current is 285 (µA)
